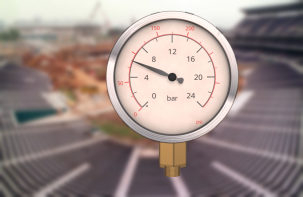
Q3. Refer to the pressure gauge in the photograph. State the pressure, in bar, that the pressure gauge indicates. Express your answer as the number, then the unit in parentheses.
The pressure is 6 (bar)
